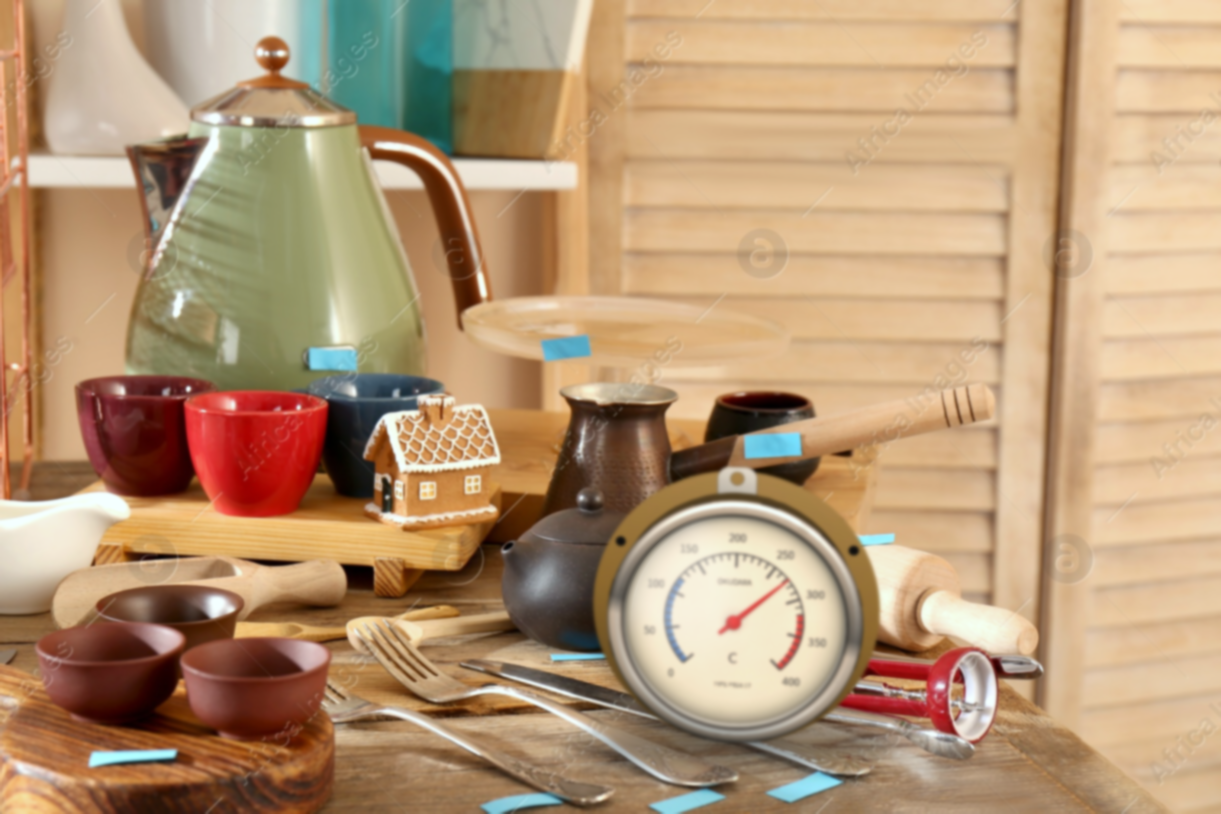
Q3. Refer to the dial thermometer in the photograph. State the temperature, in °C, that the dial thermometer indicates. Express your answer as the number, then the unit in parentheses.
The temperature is 270 (°C)
